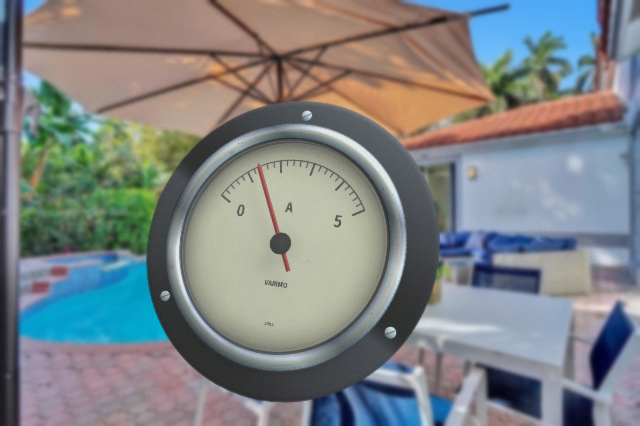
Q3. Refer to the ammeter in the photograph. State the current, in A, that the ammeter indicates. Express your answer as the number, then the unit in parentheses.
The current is 1.4 (A)
